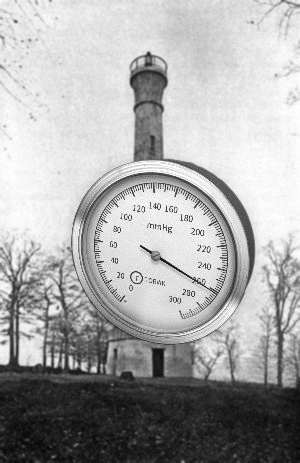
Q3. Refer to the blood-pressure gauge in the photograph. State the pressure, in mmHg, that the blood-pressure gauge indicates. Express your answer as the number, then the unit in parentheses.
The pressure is 260 (mmHg)
